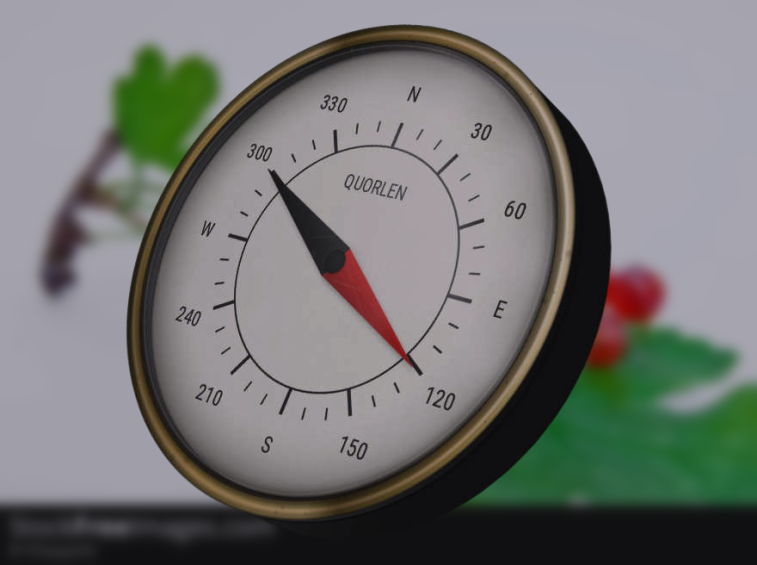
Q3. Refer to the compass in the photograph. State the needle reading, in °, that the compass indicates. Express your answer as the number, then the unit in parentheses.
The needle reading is 120 (°)
